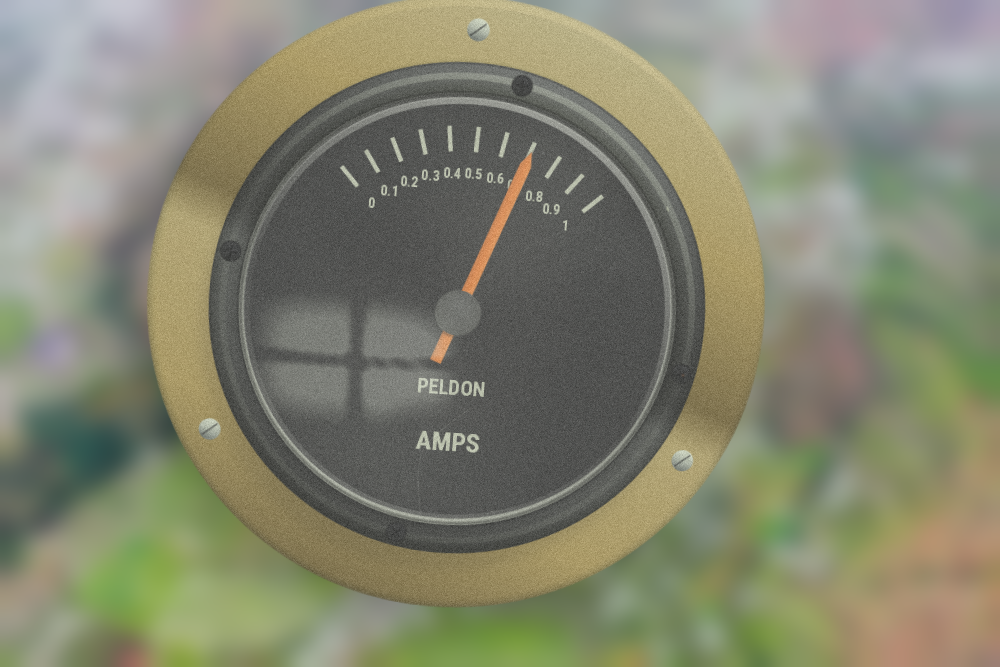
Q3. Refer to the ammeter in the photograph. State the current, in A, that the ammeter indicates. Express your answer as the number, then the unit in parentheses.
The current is 0.7 (A)
